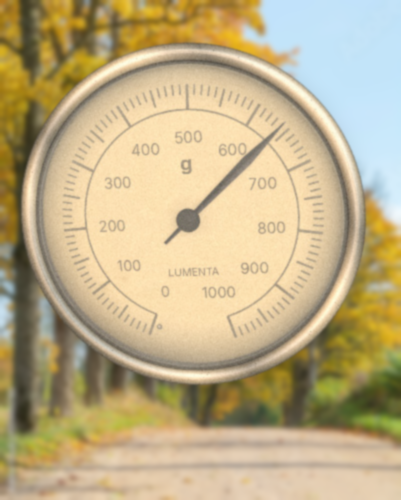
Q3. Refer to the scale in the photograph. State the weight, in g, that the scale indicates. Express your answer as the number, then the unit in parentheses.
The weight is 640 (g)
